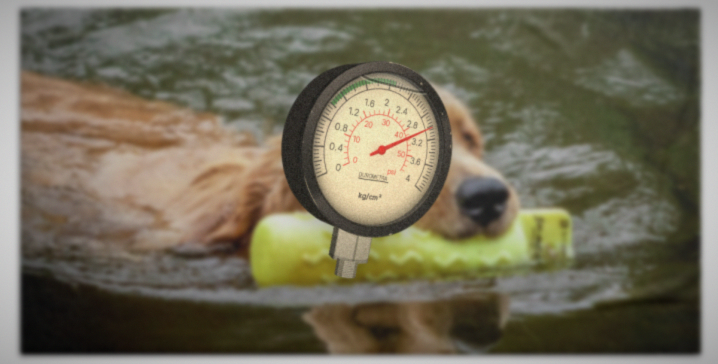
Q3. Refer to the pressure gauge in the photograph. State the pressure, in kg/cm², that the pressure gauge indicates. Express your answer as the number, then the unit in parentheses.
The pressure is 3 (kg/cm²)
